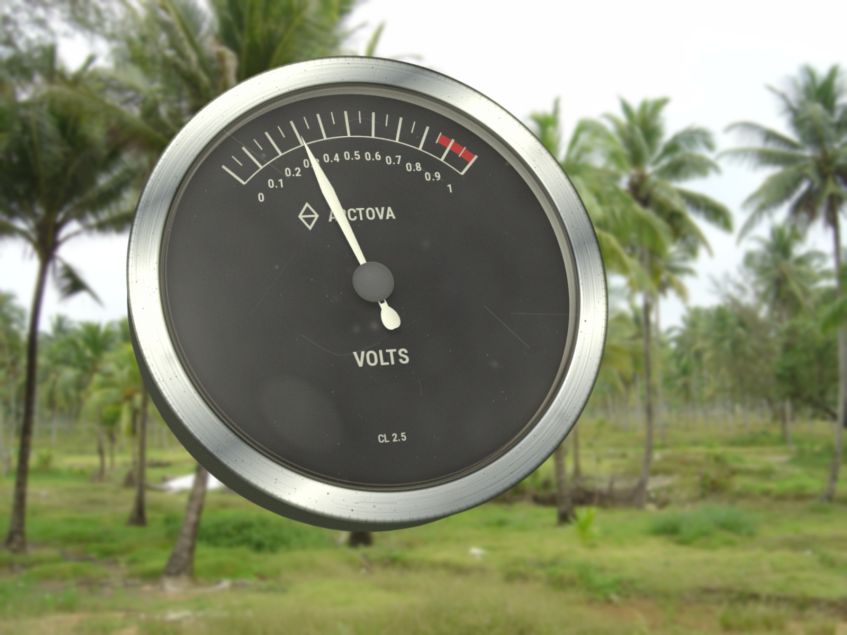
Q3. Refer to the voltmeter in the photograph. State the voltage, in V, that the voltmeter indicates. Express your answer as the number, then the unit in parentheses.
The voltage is 0.3 (V)
